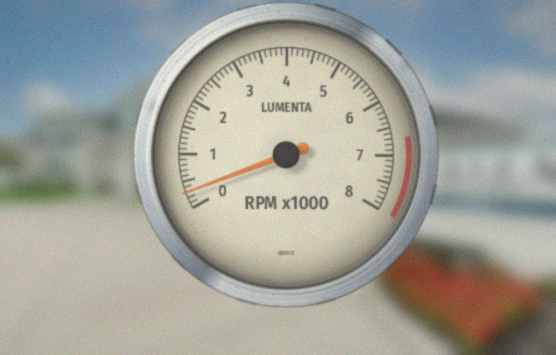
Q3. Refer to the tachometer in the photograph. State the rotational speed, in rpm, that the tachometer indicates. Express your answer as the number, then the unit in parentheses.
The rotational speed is 300 (rpm)
